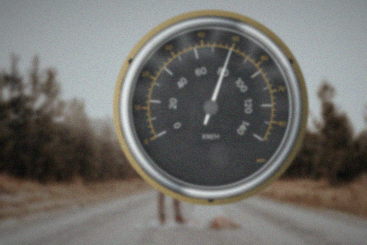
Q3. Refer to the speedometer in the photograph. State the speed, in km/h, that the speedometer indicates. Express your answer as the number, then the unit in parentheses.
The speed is 80 (km/h)
